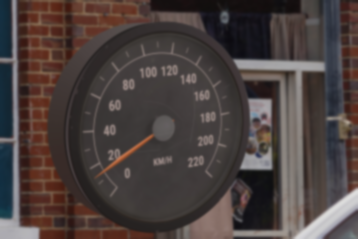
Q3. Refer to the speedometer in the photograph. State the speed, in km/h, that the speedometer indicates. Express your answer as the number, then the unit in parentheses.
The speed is 15 (km/h)
